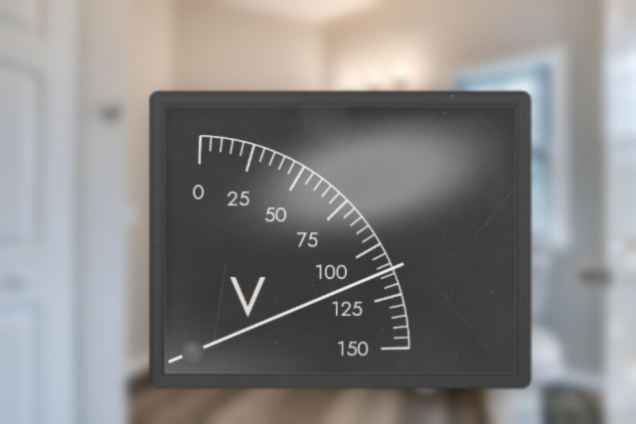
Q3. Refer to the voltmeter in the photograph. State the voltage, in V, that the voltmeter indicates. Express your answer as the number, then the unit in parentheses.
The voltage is 112.5 (V)
